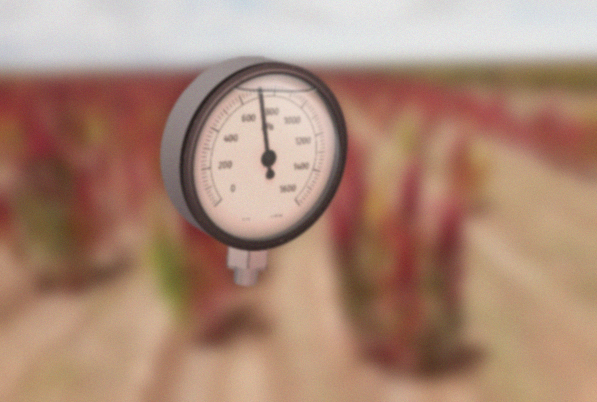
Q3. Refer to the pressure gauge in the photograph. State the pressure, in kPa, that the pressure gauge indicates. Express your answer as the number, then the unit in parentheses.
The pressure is 700 (kPa)
